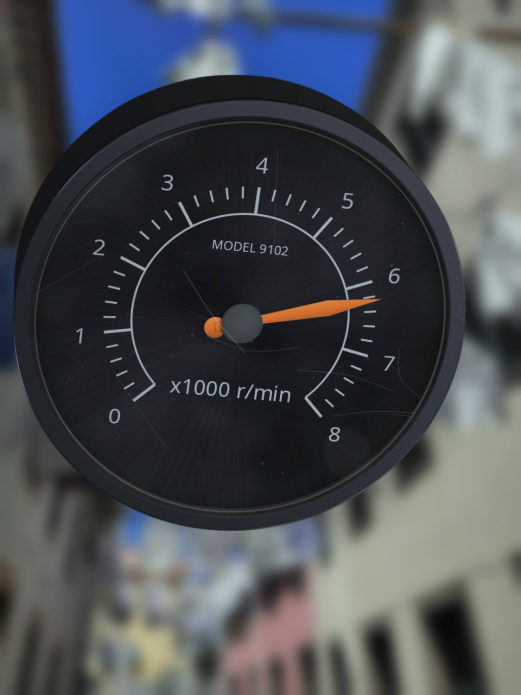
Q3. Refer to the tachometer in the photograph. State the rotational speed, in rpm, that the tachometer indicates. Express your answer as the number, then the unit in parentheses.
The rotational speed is 6200 (rpm)
